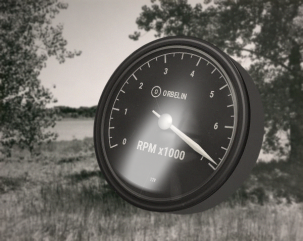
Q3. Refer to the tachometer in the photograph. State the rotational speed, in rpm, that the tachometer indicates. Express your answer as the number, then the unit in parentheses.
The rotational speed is 6875 (rpm)
